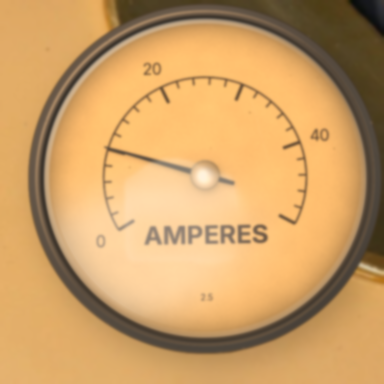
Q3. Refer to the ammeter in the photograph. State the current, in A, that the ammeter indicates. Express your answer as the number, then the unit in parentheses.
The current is 10 (A)
